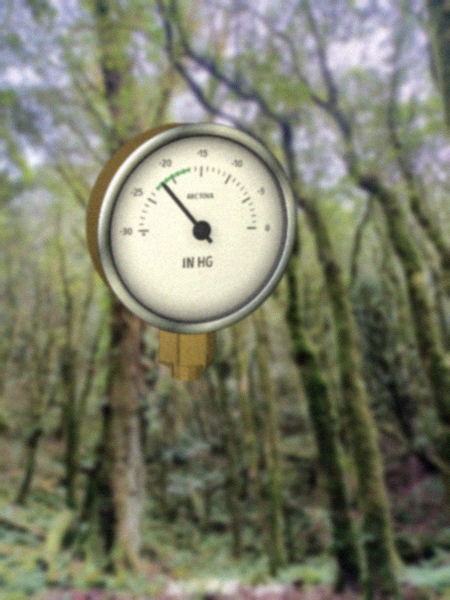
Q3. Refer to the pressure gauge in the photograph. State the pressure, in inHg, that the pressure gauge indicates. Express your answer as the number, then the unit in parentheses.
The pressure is -22 (inHg)
